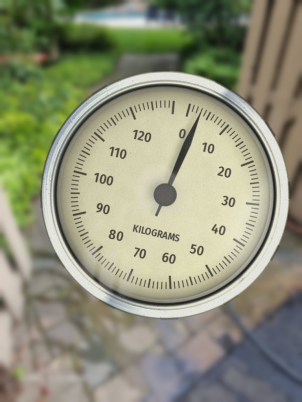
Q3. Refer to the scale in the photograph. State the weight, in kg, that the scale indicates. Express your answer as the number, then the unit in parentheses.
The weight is 3 (kg)
